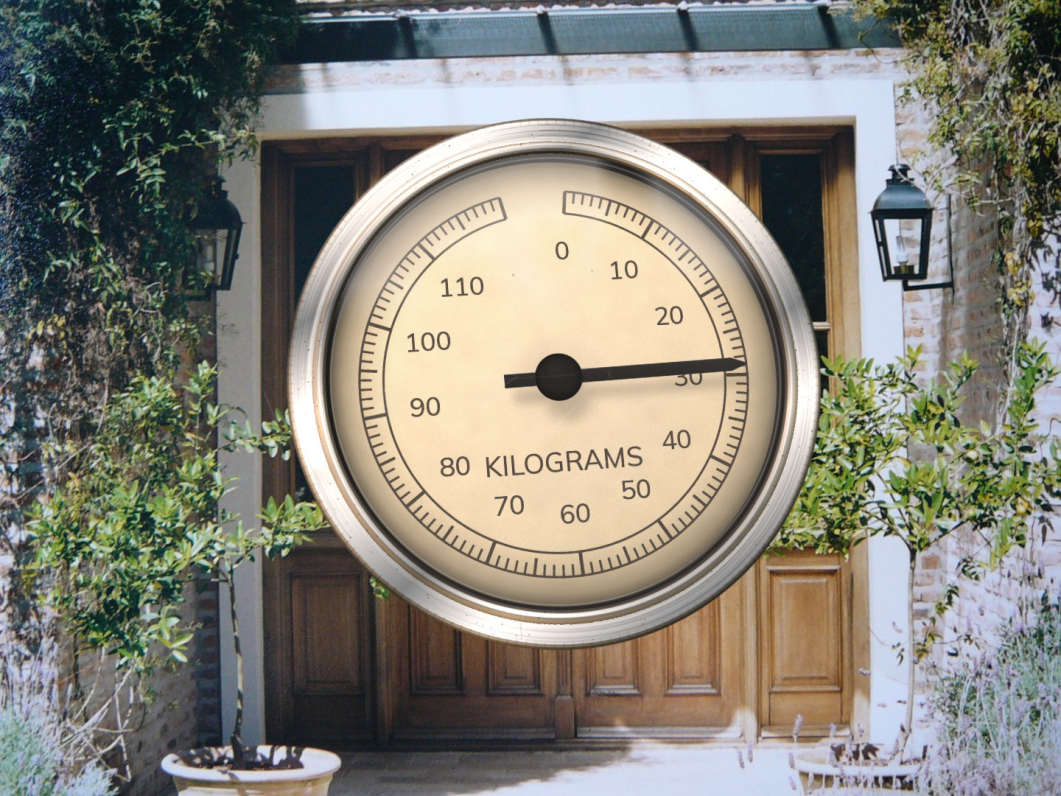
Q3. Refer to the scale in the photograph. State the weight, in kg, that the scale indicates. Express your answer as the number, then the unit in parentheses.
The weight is 29 (kg)
